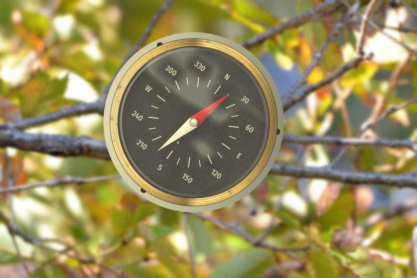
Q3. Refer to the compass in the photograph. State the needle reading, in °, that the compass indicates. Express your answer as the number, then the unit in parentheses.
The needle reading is 15 (°)
